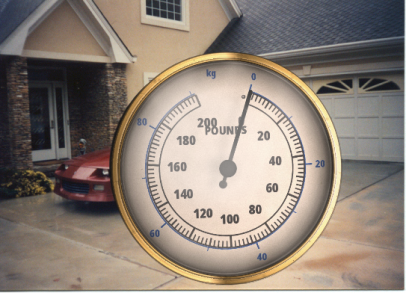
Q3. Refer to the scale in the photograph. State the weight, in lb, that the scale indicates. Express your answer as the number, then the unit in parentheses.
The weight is 0 (lb)
